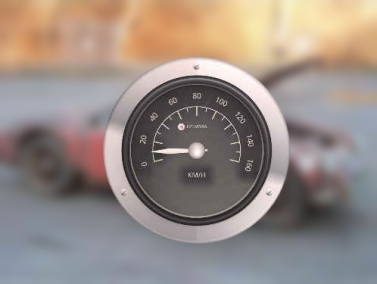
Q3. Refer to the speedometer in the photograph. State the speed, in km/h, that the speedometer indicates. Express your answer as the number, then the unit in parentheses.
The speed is 10 (km/h)
